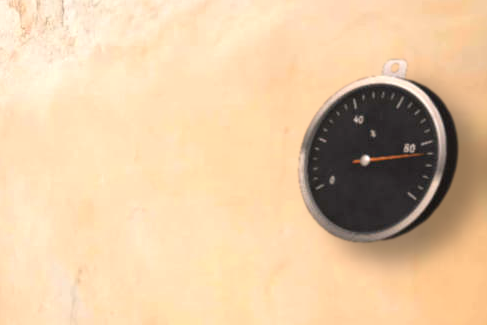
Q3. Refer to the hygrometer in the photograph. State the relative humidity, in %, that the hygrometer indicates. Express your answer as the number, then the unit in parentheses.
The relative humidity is 84 (%)
